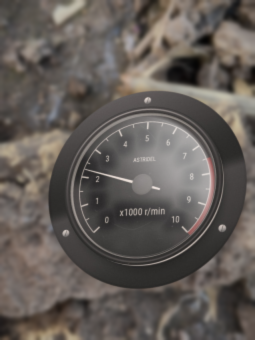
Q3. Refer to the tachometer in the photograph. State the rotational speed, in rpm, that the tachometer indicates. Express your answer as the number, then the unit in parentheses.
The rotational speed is 2250 (rpm)
